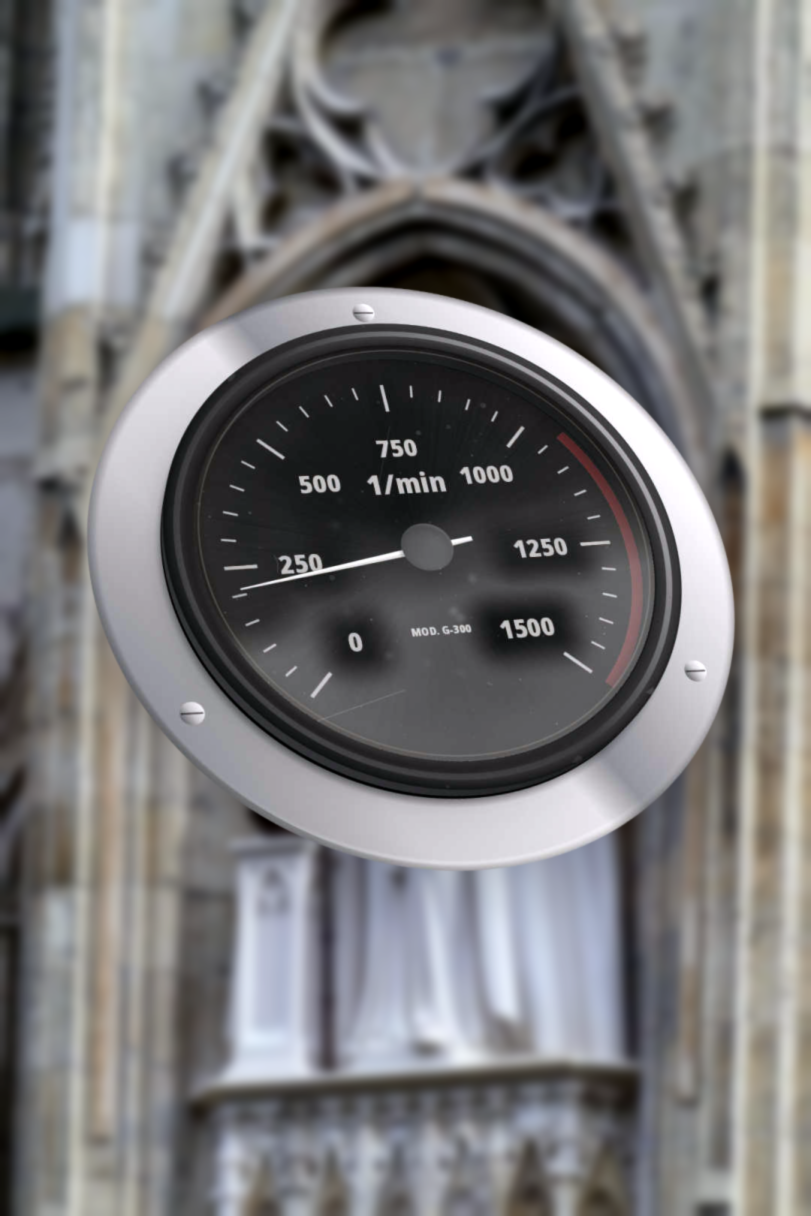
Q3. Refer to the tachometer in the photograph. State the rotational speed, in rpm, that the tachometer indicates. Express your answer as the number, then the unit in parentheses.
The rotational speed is 200 (rpm)
